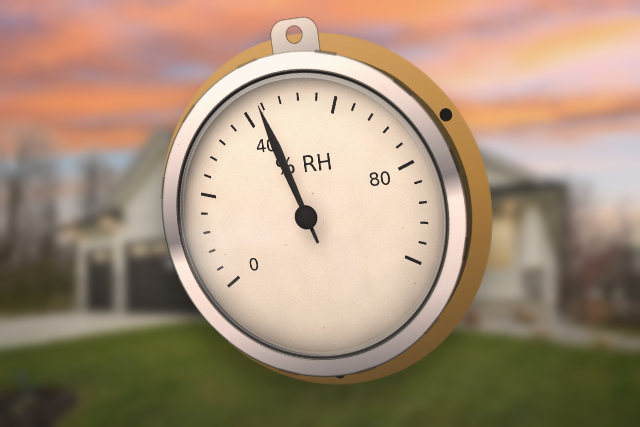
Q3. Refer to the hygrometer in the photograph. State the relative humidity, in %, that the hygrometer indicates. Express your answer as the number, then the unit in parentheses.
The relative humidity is 44 (%)
